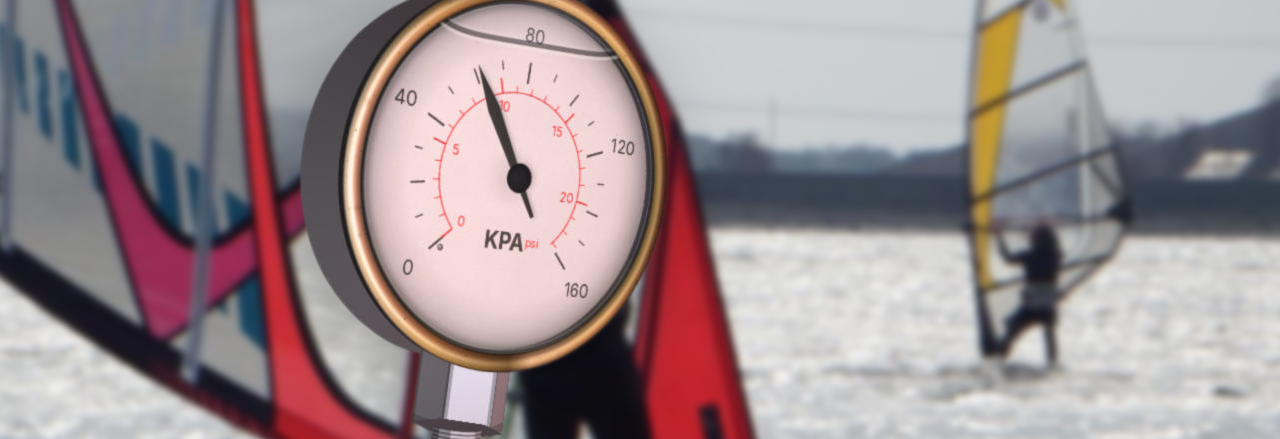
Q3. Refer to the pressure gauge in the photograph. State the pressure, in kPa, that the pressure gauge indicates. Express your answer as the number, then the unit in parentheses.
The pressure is 60 (kPa)
